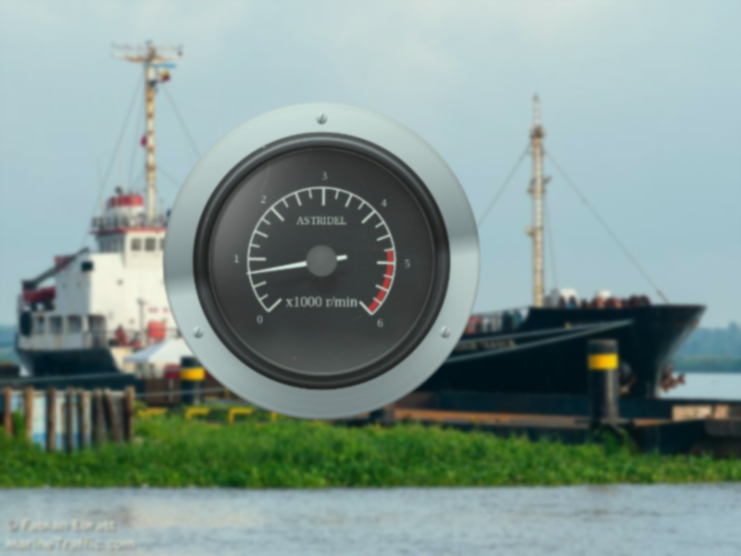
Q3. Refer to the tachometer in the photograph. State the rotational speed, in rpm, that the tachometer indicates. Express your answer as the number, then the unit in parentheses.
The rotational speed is 750 (rpm)
